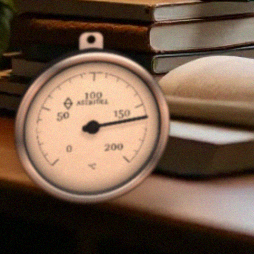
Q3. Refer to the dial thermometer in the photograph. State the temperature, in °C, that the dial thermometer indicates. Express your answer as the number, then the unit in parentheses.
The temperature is 160 (°C)
